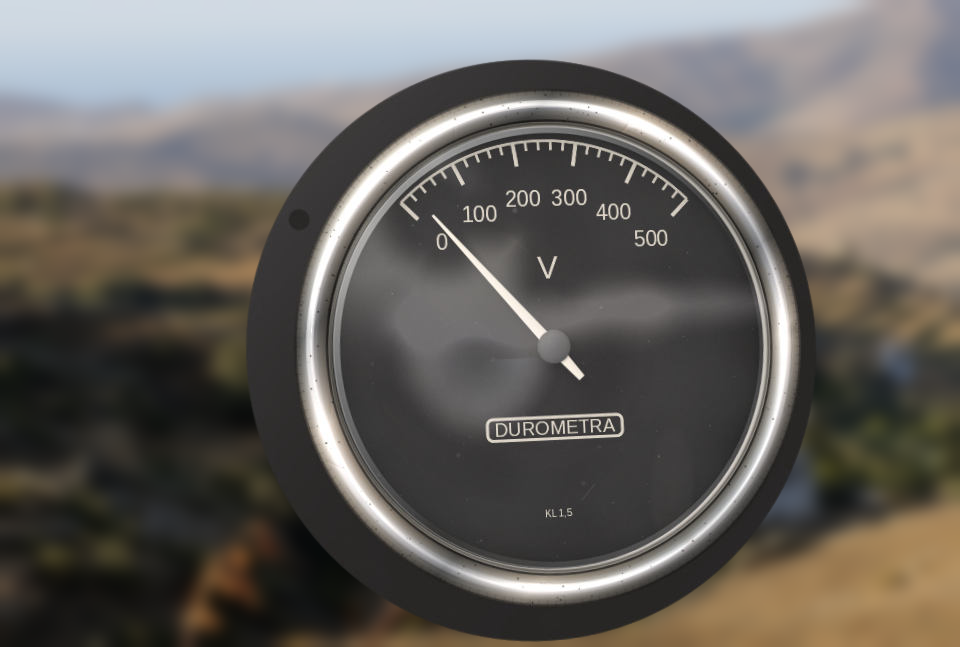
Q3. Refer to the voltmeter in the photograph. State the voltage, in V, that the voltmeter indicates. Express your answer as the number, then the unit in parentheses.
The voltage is 20 (V)
